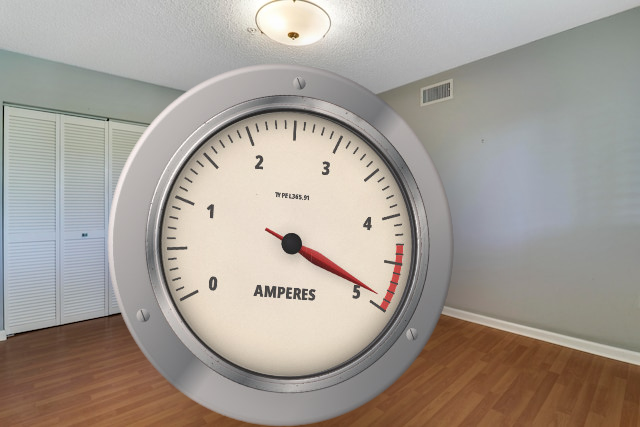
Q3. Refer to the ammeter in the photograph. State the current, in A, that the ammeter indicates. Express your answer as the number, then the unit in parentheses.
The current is 4.9 (A)
